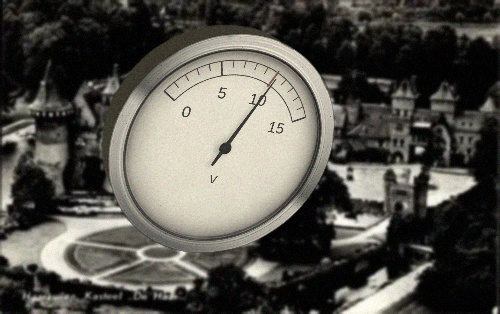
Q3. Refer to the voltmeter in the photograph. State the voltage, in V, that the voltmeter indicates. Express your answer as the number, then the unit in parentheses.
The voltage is 10 (V)
